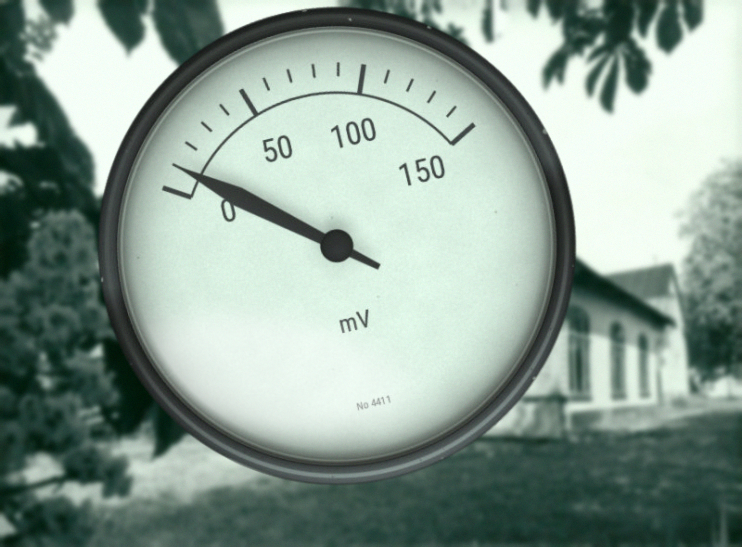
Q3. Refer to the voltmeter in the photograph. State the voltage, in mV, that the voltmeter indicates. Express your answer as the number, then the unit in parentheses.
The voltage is 10 (mV)
